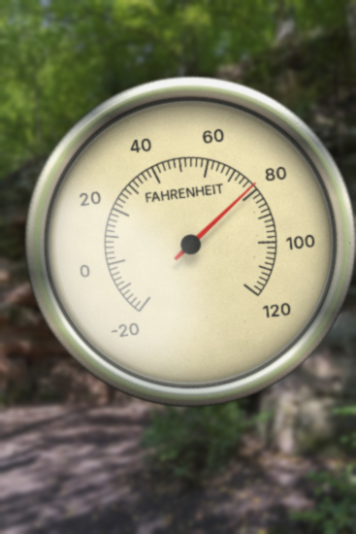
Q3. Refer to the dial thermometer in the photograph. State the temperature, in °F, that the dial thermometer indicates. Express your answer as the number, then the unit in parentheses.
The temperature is 78 (°F)
